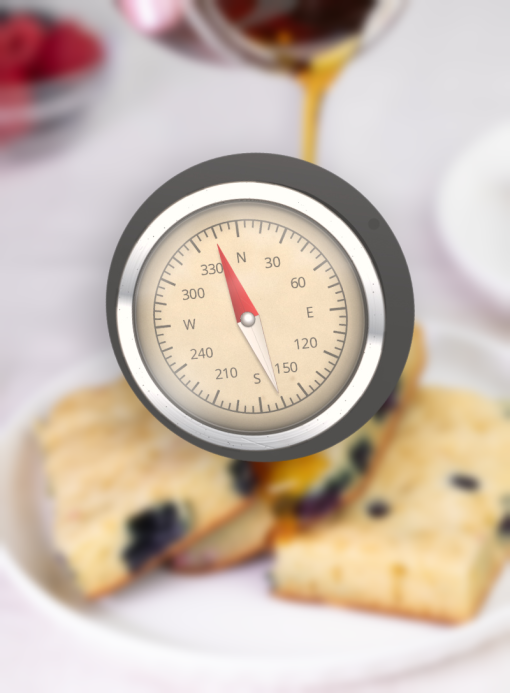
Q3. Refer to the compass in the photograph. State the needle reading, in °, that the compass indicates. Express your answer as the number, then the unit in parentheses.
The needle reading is 345 (°)
